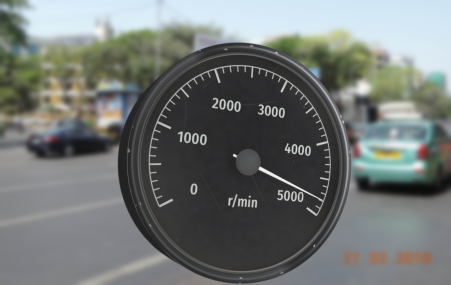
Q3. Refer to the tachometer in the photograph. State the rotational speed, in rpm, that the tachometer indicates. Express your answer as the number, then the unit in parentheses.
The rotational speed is 4800 (rpm)
